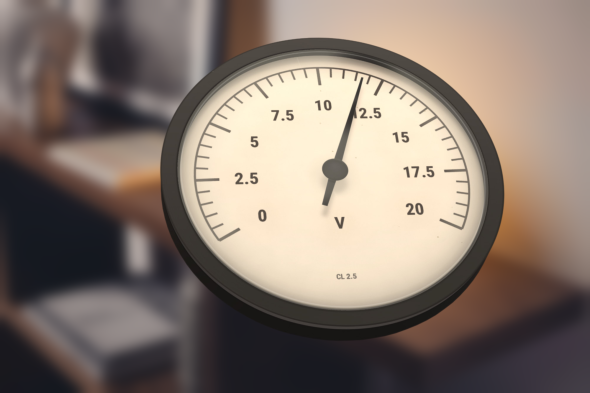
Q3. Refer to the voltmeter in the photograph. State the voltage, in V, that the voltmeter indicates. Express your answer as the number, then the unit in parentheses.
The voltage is 11.75 (V)
